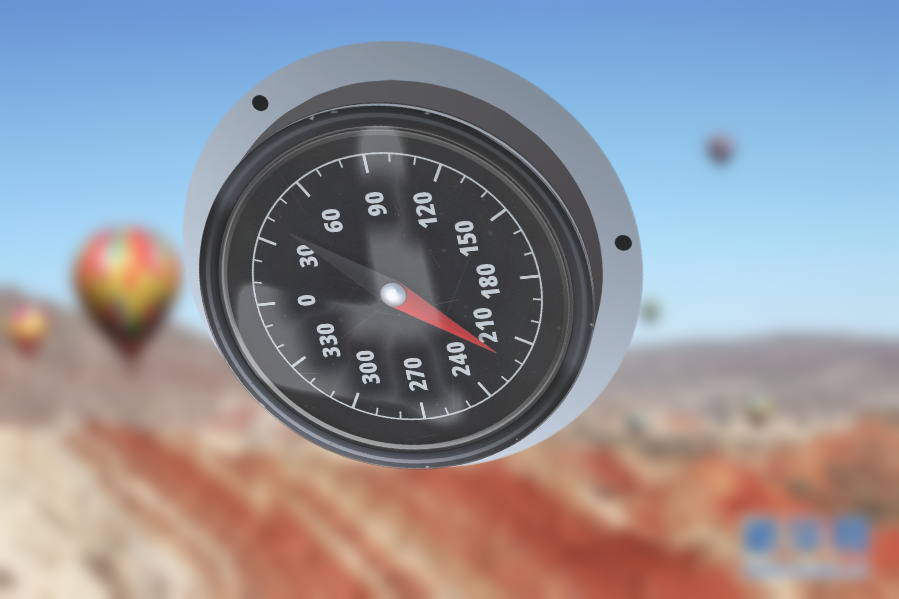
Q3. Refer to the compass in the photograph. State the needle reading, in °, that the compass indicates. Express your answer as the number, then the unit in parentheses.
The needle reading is 220 (°)
